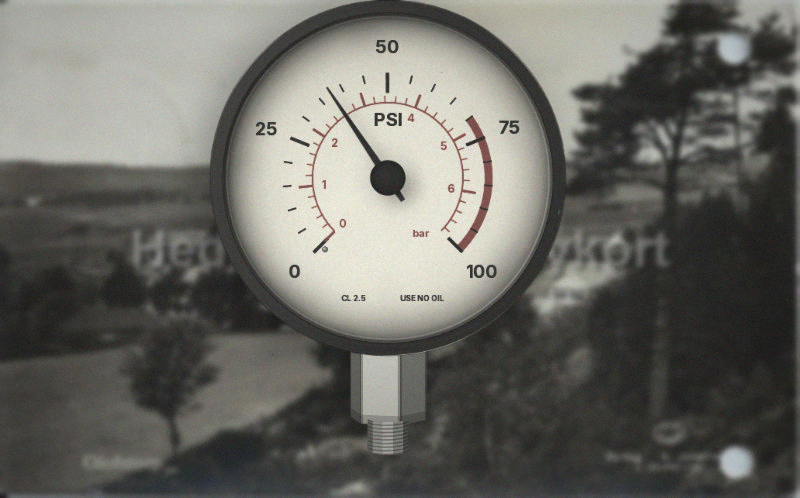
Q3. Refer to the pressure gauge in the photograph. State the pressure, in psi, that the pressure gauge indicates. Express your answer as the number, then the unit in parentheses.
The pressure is 37.5 (psi)
